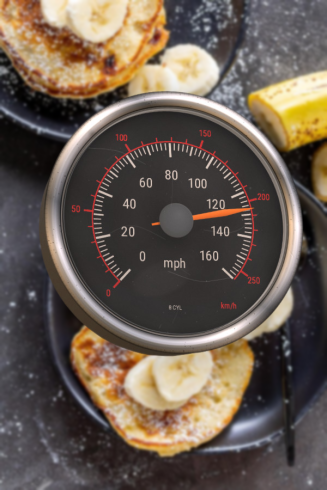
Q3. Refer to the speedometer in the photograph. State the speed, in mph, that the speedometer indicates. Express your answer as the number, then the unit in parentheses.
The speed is 128 (mph)
